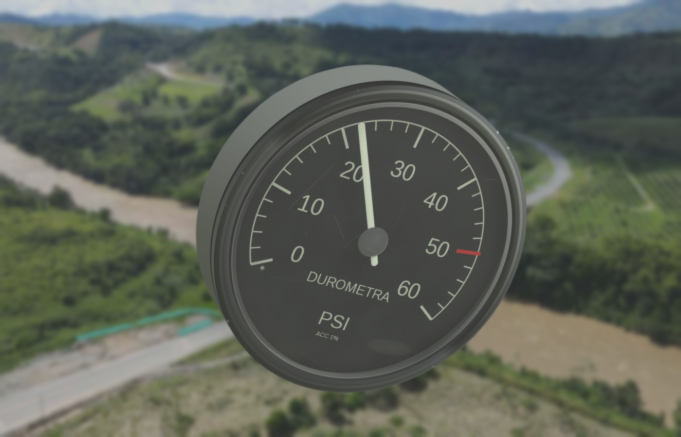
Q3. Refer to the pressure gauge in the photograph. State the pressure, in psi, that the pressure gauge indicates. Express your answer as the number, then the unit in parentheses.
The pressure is 22 (psi)
